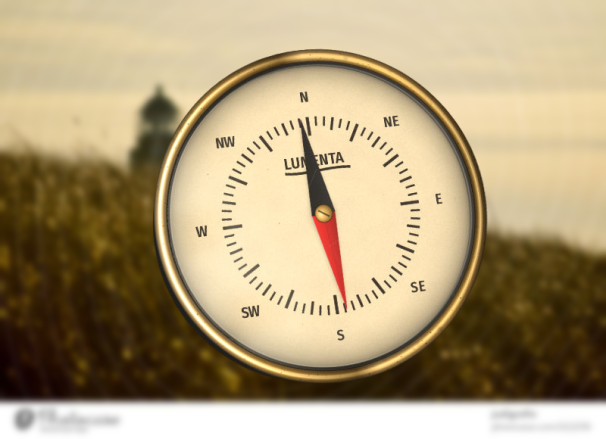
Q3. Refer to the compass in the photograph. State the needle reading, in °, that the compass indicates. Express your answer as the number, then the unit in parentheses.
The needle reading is 175 (°)
